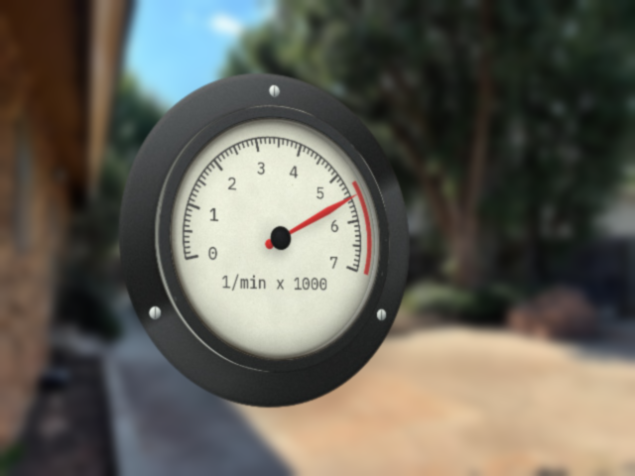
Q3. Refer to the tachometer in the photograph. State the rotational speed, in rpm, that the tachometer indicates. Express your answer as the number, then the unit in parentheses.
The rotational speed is 5500 (rpm)
